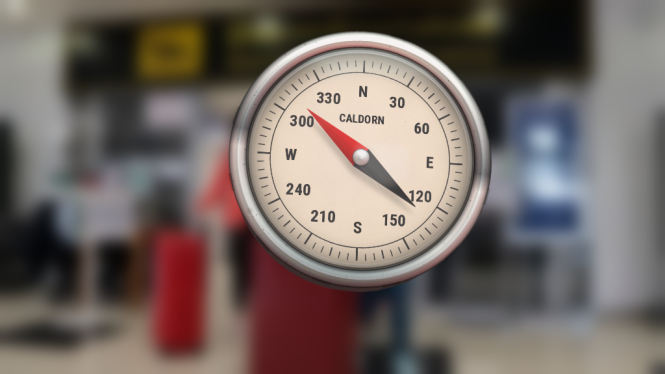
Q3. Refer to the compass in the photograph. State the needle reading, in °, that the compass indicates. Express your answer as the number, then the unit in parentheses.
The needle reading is 310 (°)
